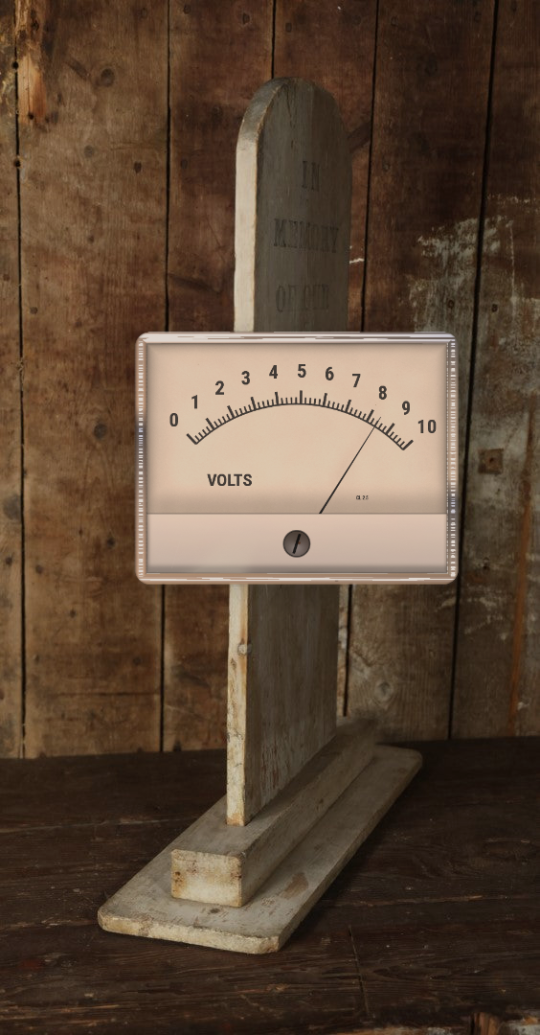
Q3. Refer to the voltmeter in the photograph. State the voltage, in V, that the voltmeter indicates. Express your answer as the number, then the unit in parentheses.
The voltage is 8.4 (V)
